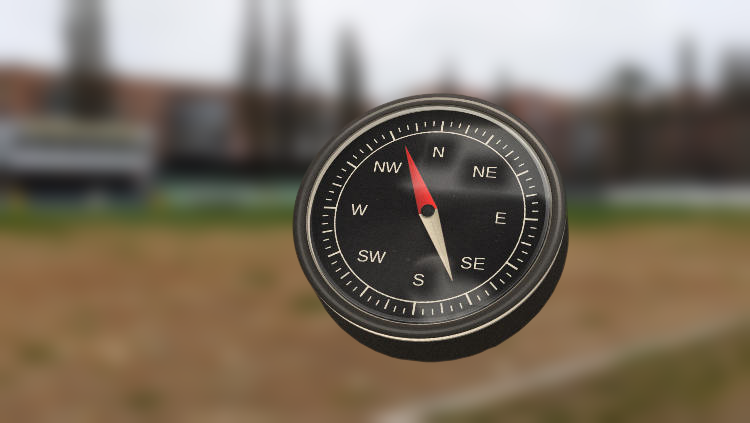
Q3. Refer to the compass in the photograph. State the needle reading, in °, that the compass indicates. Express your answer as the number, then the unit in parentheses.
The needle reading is 335 (°)
